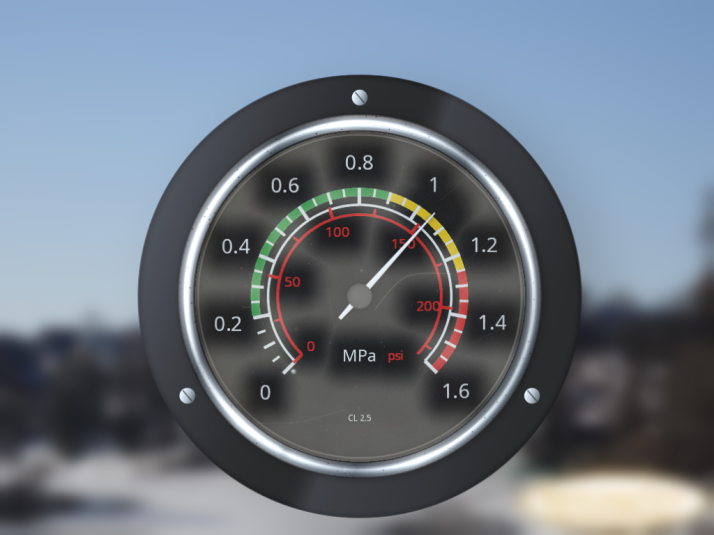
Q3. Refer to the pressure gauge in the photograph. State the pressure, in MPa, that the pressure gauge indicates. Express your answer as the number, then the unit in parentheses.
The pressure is 1.05 (MPa)
